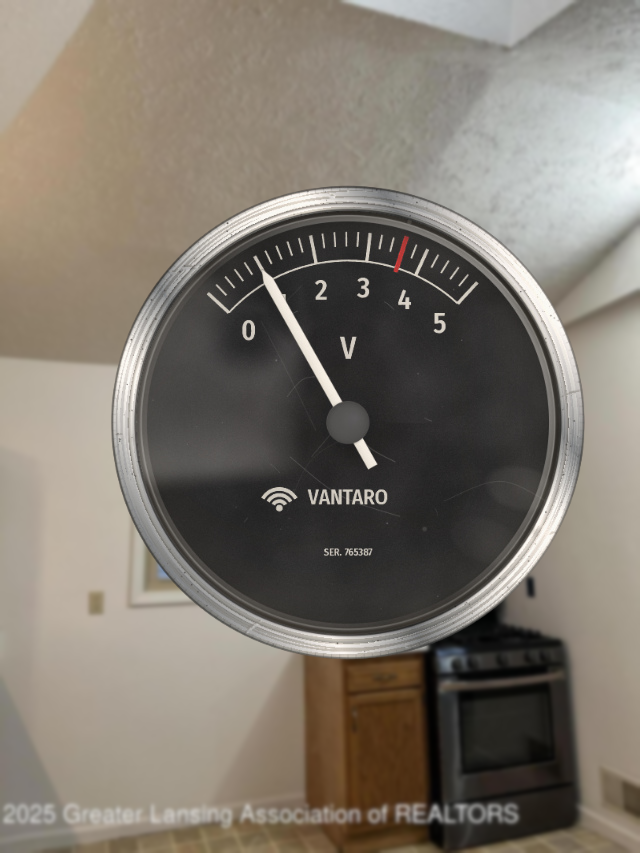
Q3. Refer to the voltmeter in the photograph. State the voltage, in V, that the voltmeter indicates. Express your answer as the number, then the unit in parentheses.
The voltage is 1 (V)
